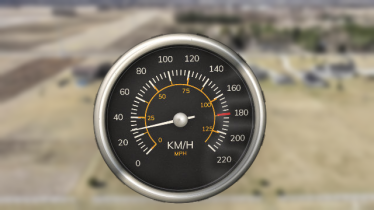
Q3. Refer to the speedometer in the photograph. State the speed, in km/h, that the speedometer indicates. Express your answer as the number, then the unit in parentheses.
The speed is 28 (km/h)
